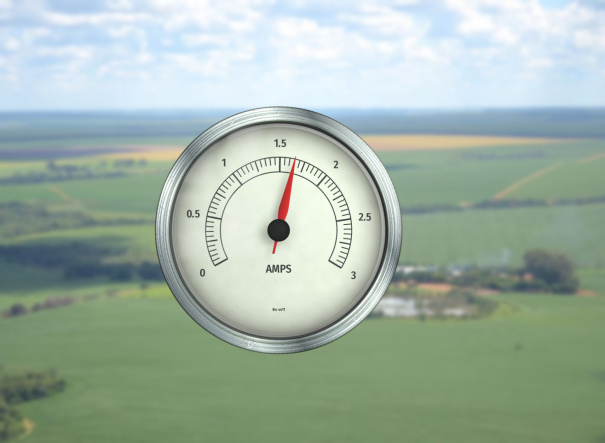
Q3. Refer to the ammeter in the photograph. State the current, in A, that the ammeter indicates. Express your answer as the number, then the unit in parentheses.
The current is 1.65 (A)
